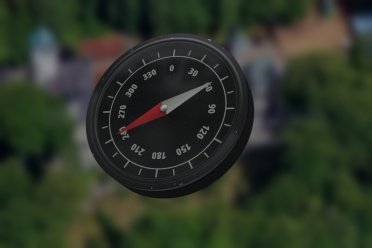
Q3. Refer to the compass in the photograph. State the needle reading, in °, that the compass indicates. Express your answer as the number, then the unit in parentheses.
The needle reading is 240 (°)
